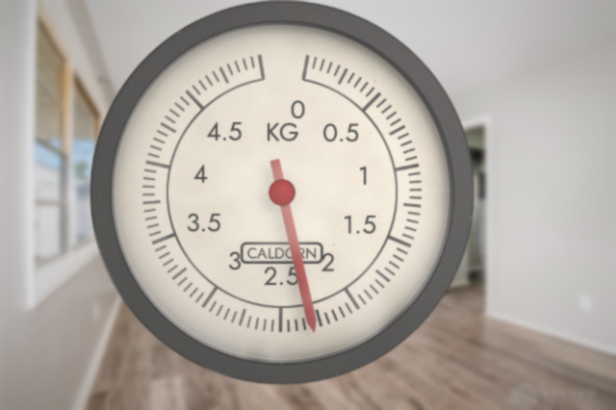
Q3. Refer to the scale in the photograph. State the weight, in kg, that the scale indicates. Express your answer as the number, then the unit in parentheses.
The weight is 2.3 (kg)
